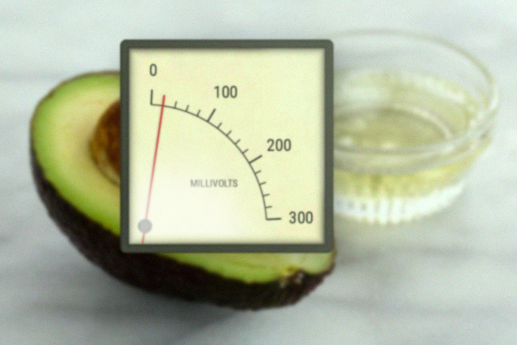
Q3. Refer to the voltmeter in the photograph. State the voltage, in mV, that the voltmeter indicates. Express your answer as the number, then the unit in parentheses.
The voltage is 20 (mV)
